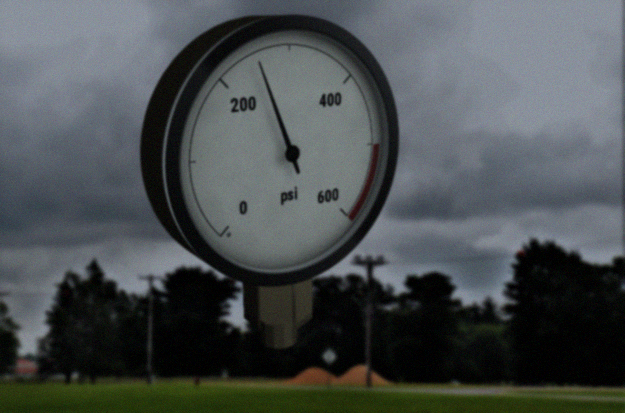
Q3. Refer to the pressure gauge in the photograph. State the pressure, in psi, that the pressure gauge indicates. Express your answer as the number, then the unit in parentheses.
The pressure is 250 (psi)
